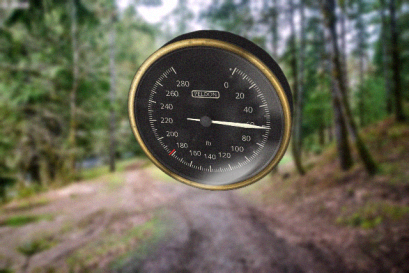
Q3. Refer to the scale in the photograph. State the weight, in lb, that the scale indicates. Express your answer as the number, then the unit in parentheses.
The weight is 60 (lb)
